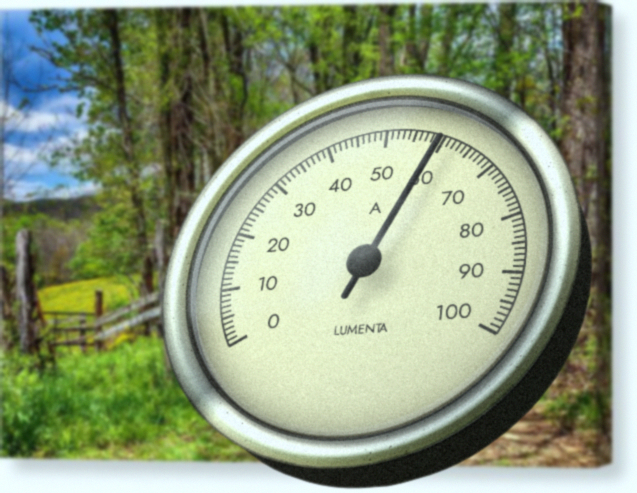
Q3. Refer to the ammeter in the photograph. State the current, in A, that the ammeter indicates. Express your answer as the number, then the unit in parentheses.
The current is 60 (A)
